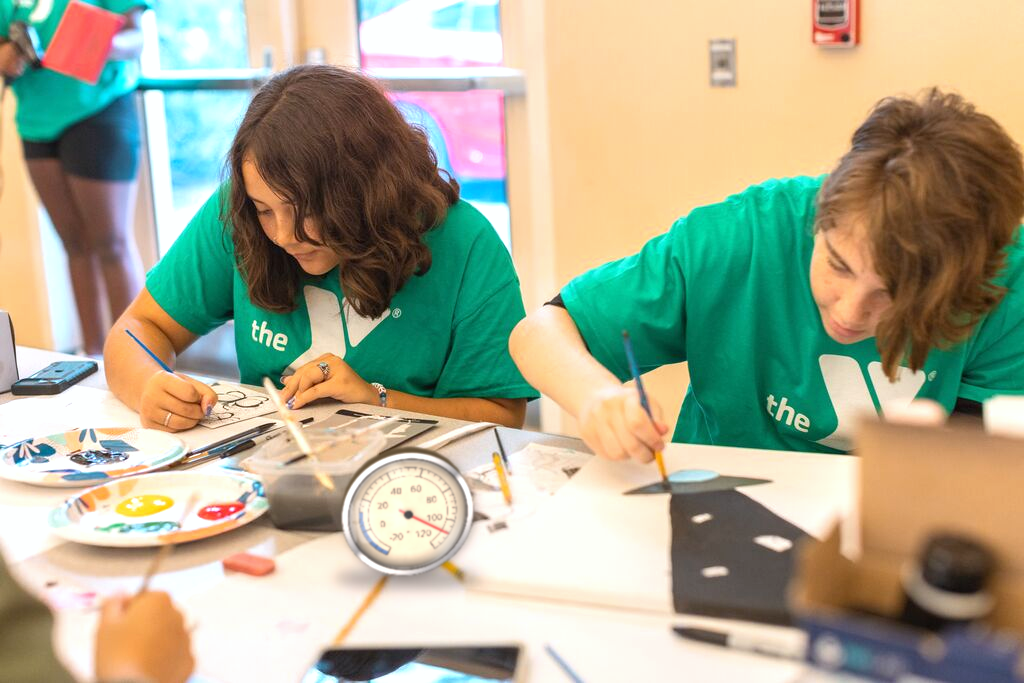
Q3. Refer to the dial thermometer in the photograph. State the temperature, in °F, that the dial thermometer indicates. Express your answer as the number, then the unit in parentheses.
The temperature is 108 (°F)
